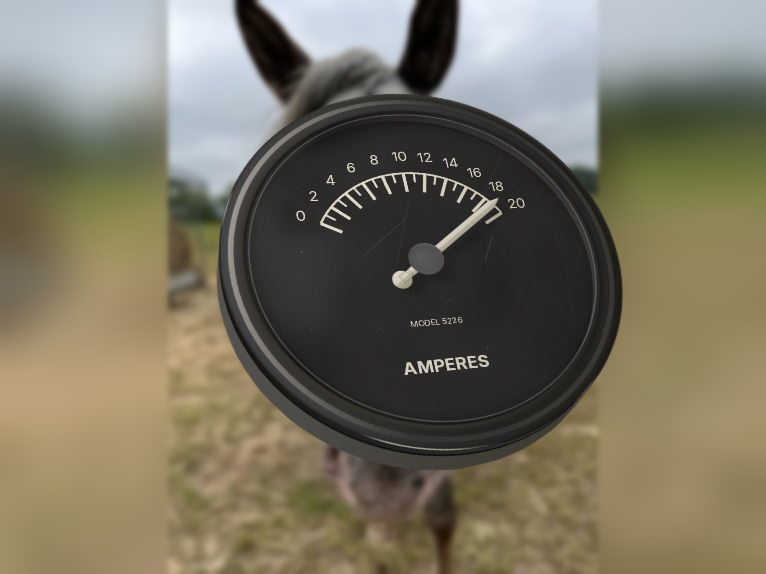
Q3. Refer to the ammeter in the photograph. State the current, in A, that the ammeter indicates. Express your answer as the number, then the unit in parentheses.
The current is 19 (A)
